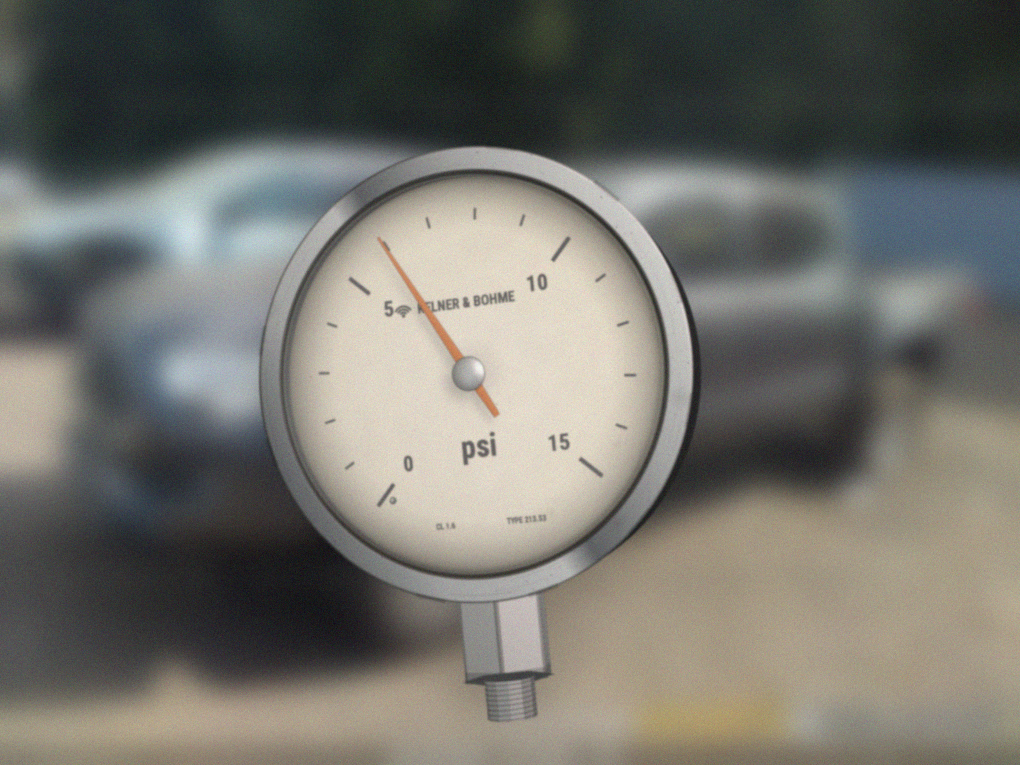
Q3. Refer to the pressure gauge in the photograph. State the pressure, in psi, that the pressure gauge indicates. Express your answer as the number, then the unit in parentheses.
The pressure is 6 (psi)
